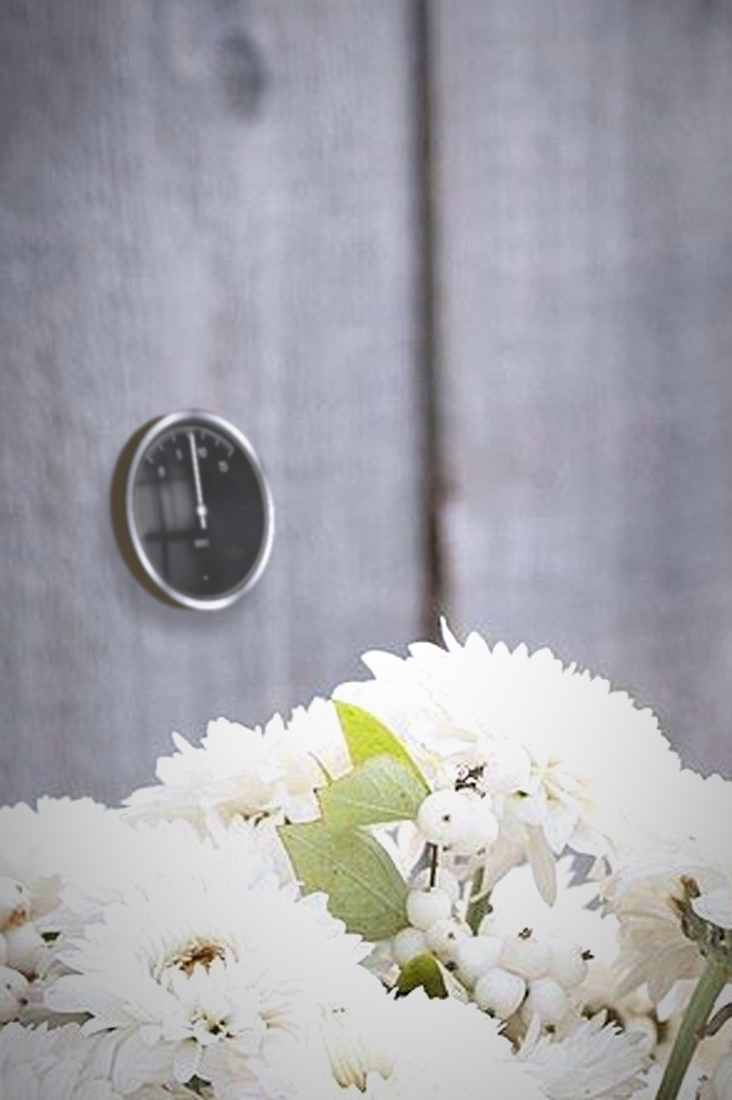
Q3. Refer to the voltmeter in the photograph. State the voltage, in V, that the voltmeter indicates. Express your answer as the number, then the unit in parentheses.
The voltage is 7.5 (V)
